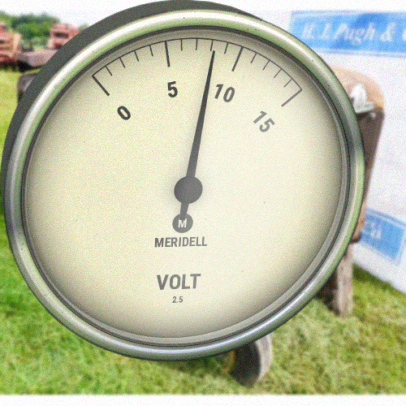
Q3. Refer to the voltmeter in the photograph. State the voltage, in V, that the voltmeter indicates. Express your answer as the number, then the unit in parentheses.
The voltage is 8 (V)
